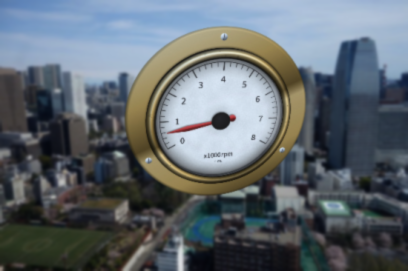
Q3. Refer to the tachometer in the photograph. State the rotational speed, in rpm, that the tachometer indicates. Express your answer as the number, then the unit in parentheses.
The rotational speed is 600 (rpm)
